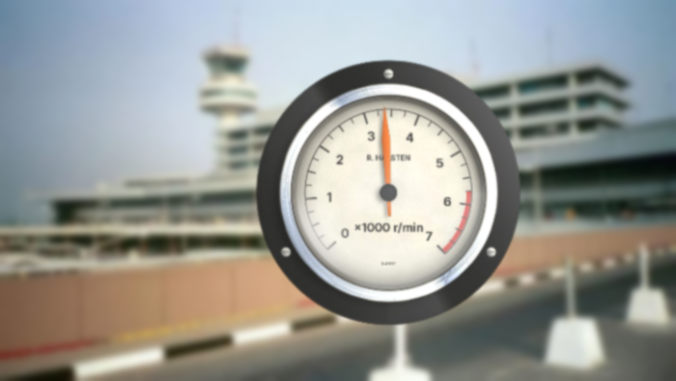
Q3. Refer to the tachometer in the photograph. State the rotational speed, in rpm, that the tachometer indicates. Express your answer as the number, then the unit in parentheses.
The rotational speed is 3375 (rpm)
